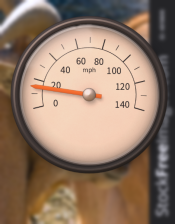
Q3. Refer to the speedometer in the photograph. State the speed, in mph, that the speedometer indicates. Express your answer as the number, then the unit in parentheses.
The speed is 15 (mph)
